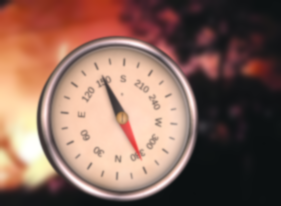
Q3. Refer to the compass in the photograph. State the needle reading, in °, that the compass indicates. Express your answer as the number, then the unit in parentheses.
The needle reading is 330 (°)
